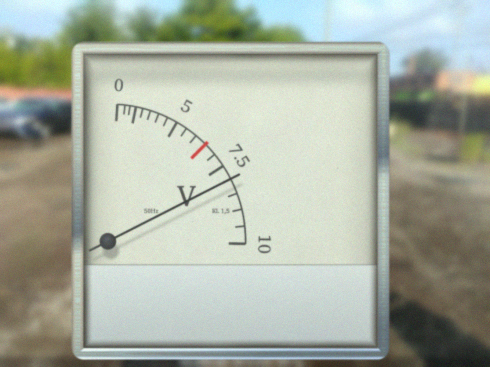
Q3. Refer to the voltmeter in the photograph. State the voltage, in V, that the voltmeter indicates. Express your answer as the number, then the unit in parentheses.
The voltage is 8 (V)
